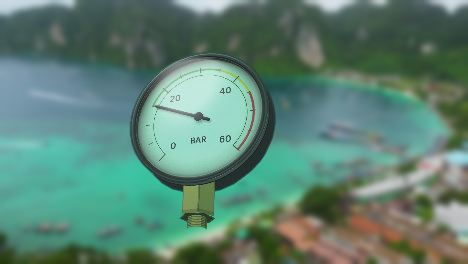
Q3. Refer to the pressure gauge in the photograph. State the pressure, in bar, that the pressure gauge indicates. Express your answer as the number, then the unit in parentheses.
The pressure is 15 (bar)
